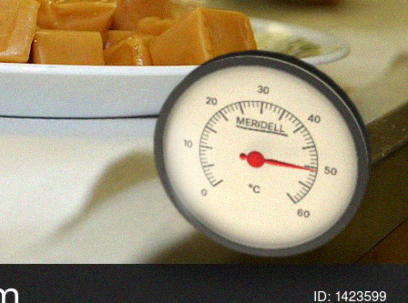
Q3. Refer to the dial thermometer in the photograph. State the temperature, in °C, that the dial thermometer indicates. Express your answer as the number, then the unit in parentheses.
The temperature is 50 (°C)
